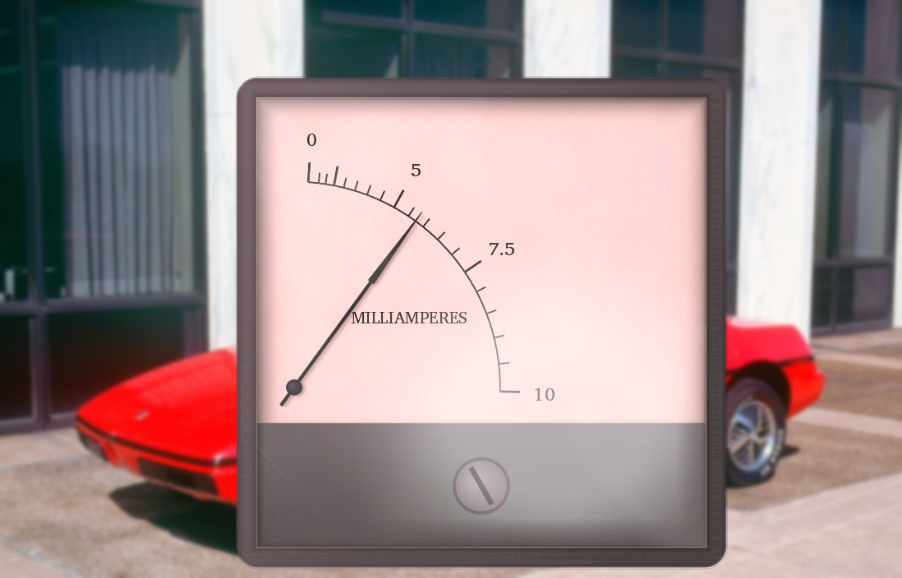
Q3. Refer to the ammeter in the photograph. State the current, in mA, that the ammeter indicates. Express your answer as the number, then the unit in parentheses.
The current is 5.75 (mA)
